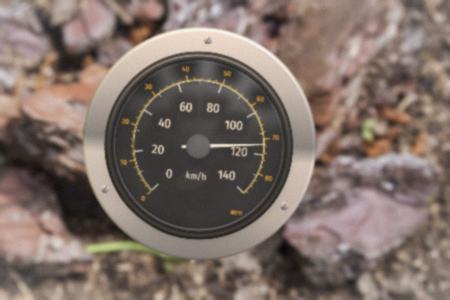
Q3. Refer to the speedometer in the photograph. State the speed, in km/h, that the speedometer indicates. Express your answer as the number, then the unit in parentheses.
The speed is 115 (km/h)
